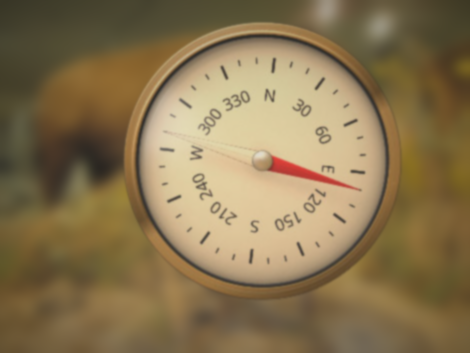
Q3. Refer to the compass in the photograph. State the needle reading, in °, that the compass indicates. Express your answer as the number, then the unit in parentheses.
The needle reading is 100 (°)
